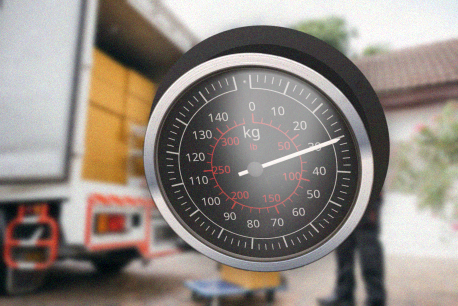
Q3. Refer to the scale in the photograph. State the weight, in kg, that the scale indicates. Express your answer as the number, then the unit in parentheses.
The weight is 30 (kg)
